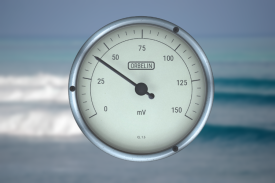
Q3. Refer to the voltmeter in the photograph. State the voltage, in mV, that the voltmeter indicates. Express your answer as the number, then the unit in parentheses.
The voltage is 40 (mV)
